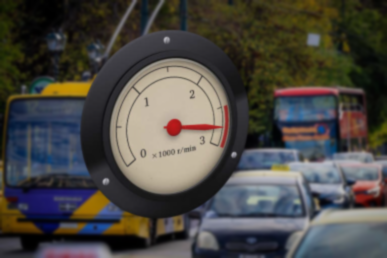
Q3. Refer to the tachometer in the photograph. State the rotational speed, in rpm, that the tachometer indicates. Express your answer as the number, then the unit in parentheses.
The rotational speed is 2750 (rpm)
